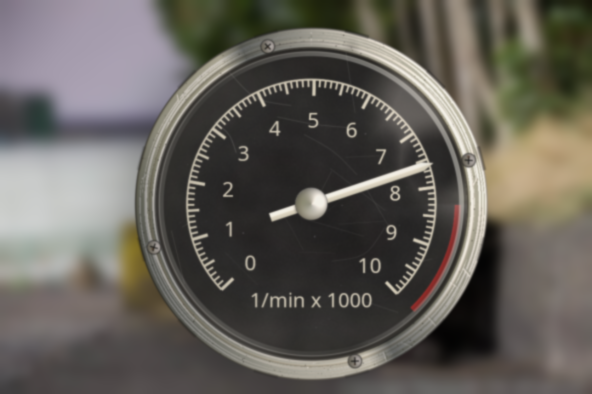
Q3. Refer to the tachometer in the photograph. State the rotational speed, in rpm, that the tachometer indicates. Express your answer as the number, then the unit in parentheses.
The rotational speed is 7600 (rpm)
